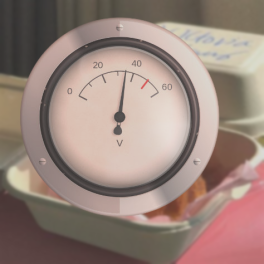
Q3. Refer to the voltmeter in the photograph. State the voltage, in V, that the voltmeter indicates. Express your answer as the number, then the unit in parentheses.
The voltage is 35 (V)
